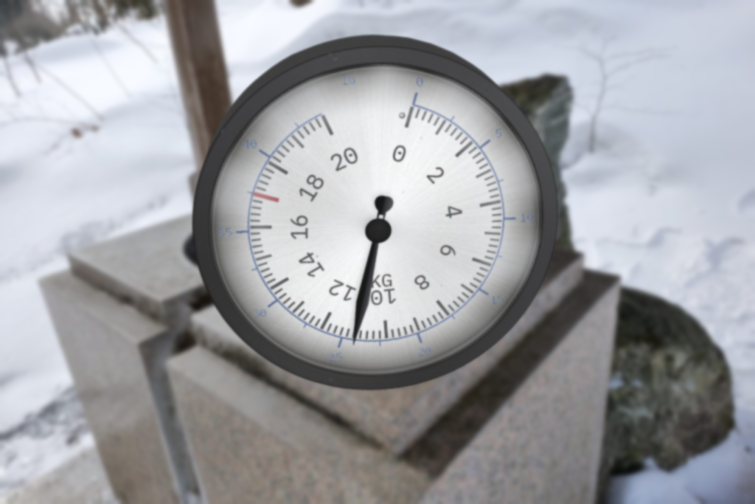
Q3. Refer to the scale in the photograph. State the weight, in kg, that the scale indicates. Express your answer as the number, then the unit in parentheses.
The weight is 11 (kg)
